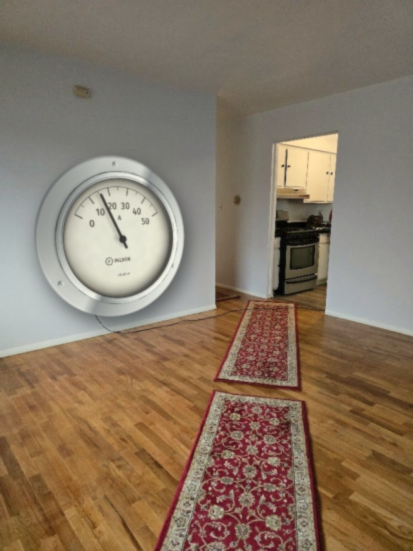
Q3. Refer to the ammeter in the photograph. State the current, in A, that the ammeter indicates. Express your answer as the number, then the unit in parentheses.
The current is 15 (A)
